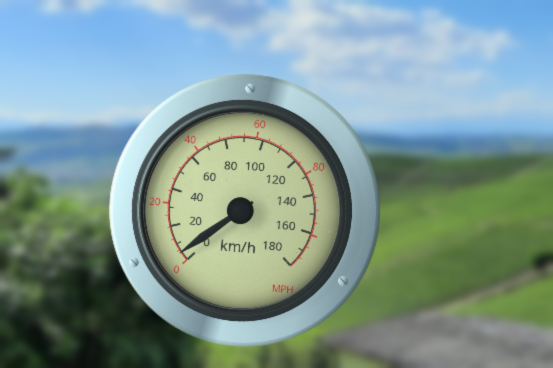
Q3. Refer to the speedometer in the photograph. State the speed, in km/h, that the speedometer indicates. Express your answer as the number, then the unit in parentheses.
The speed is 5 (km/h)
